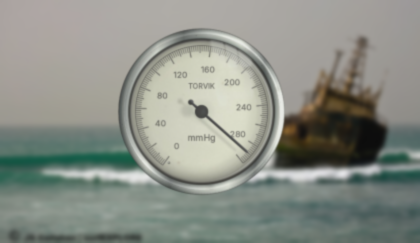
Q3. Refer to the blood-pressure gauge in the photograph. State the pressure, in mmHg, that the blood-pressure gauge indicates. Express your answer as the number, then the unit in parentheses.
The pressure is 290 (mmHg)
